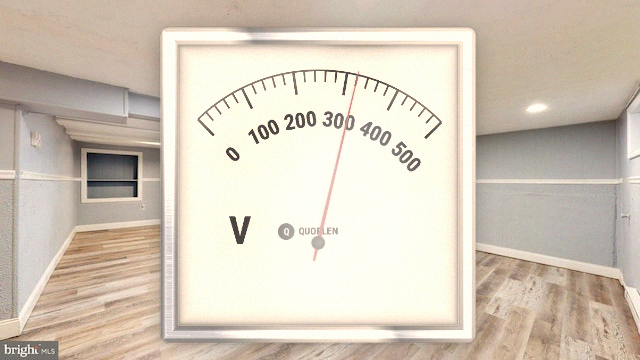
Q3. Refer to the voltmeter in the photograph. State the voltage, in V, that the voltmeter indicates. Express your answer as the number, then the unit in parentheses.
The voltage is 320 (V)
